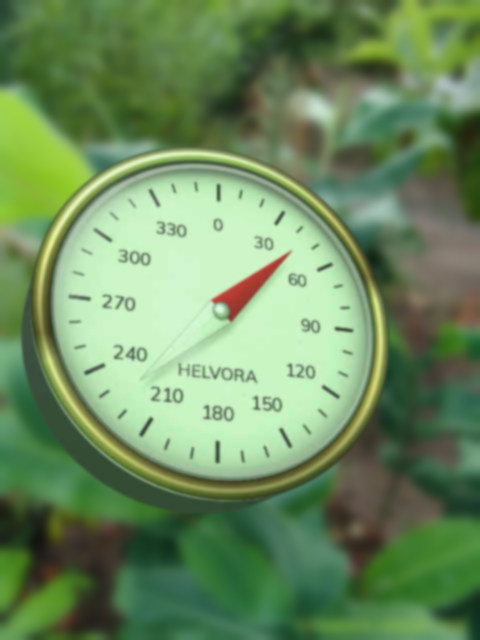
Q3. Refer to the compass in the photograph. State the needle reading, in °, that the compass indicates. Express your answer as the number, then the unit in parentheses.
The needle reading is 45 (°)
